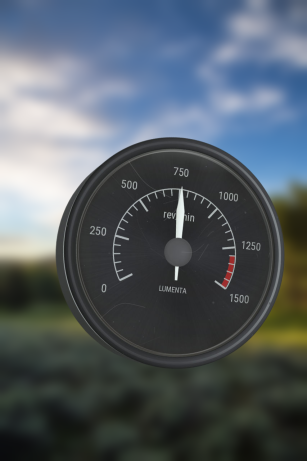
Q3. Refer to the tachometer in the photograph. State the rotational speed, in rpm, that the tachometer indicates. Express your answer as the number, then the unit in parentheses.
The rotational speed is 750 (rpm)
